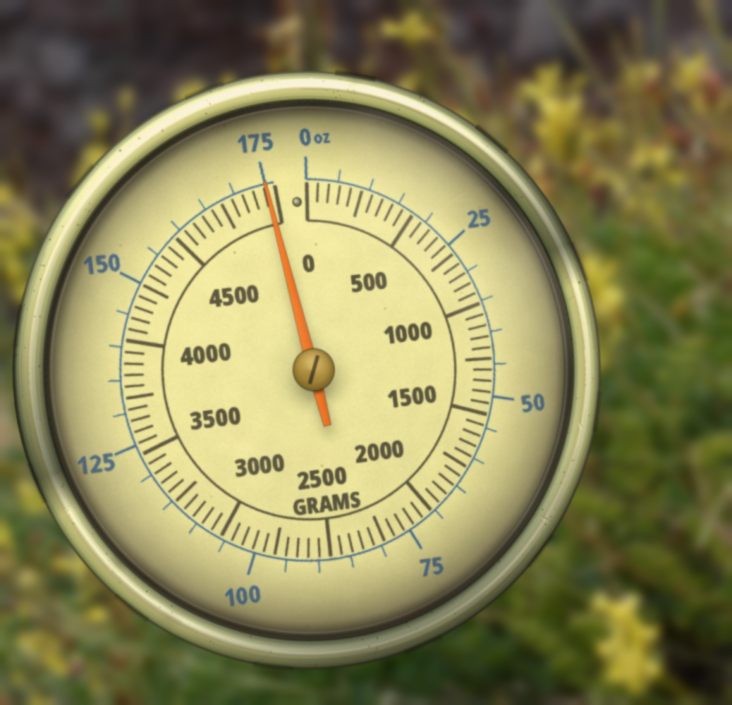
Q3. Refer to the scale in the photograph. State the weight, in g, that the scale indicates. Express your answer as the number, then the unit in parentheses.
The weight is 4950 (g)
